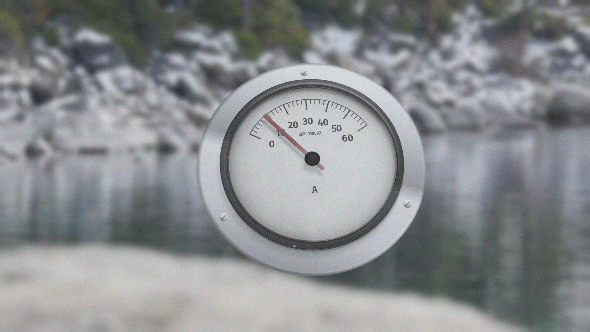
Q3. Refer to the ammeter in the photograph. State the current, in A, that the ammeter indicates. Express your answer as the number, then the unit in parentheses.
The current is 10 (A)
